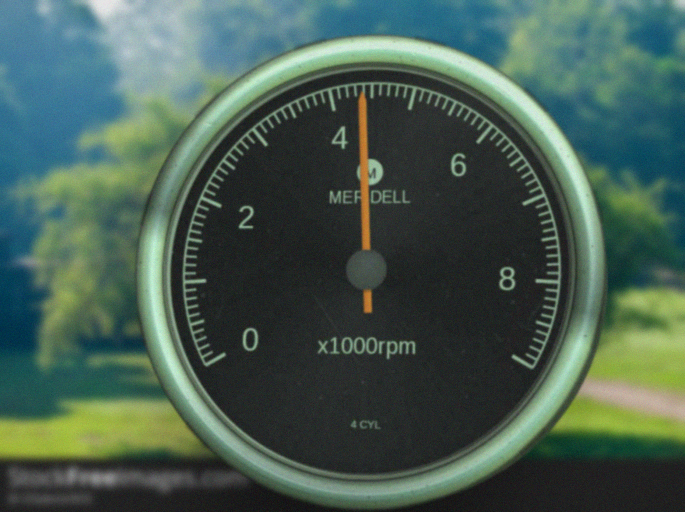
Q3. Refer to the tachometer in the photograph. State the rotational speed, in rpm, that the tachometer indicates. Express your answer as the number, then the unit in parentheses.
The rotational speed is 4400 (rpm)
